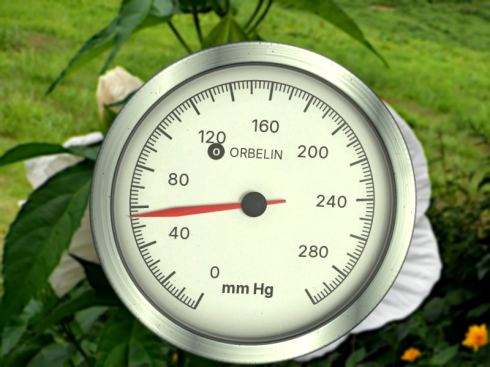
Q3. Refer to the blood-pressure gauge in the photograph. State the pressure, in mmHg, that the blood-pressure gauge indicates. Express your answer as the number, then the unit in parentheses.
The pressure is 56 (mmHg)
